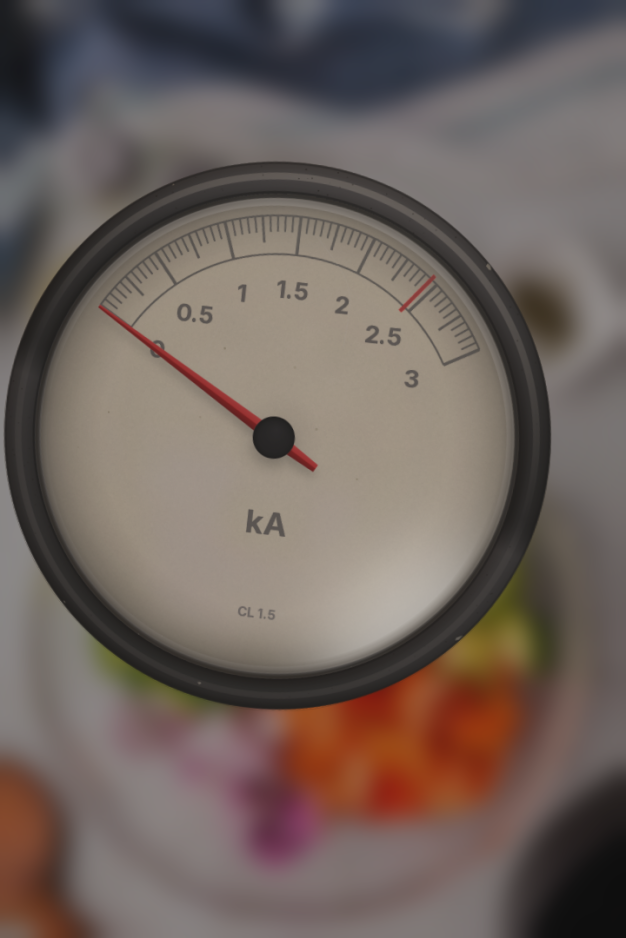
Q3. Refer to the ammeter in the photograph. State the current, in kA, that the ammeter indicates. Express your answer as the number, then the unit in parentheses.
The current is 0 (kA)
